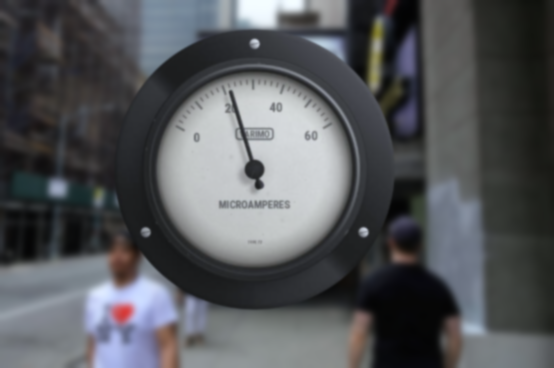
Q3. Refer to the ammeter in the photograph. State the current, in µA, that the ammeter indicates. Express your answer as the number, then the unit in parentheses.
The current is 22 (µA)
